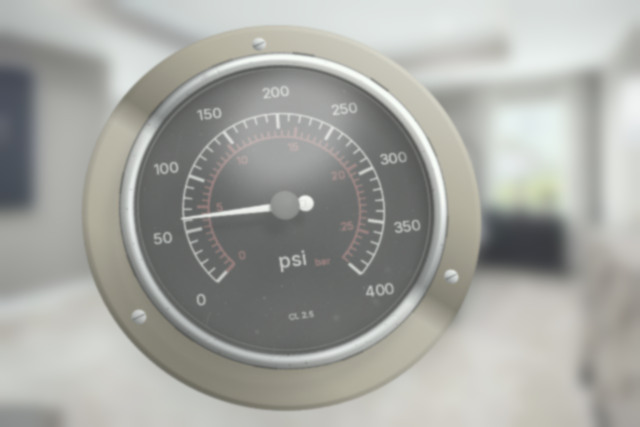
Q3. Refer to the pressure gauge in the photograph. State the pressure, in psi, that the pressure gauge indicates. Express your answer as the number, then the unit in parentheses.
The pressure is 60 (psi)
